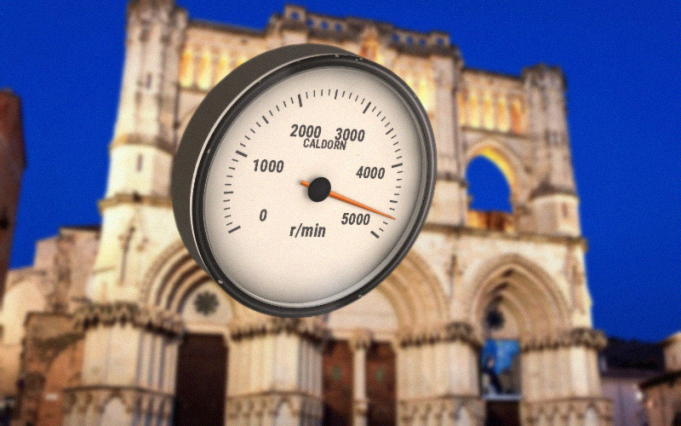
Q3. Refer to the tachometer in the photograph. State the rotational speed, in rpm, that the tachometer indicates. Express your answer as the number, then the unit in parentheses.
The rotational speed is 4700 (rpm)
